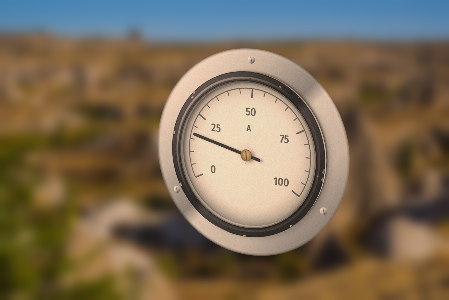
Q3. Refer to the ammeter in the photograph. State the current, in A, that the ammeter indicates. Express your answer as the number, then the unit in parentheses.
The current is 17.5 (A)
